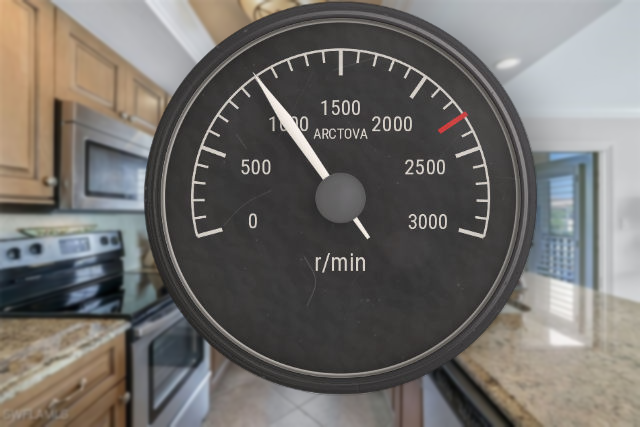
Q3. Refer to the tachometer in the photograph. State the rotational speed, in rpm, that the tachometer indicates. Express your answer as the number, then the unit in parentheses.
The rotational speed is 1000 (rpm)
